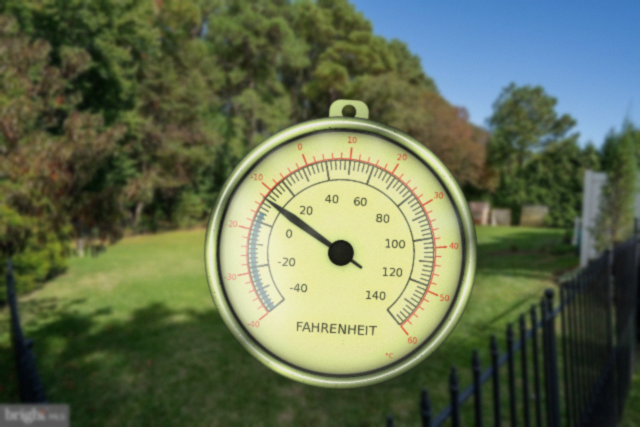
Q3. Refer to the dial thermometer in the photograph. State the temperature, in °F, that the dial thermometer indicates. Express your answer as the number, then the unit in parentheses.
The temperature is 10 (°F)
